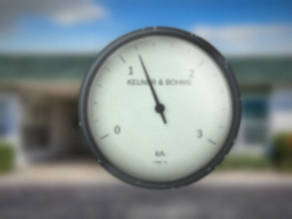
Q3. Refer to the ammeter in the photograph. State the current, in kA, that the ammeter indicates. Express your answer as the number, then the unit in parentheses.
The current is 1.2 (kA)
